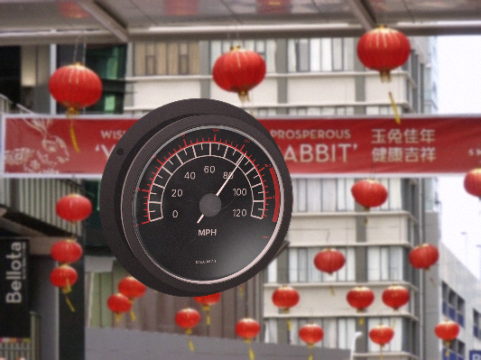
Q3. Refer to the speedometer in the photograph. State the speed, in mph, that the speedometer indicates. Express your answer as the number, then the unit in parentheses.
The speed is 80 (mph)
